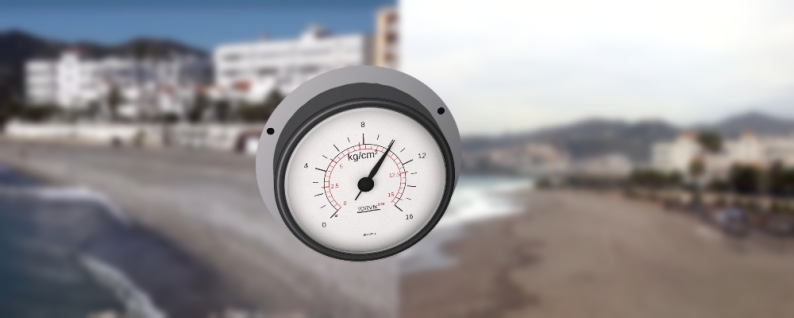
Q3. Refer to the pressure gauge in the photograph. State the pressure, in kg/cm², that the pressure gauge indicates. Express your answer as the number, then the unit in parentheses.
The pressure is 10 (kg/cm²)
